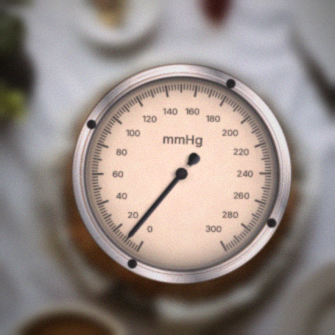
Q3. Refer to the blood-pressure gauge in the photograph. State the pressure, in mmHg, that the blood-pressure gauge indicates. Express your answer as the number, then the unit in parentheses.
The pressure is 10 (mmHg)
